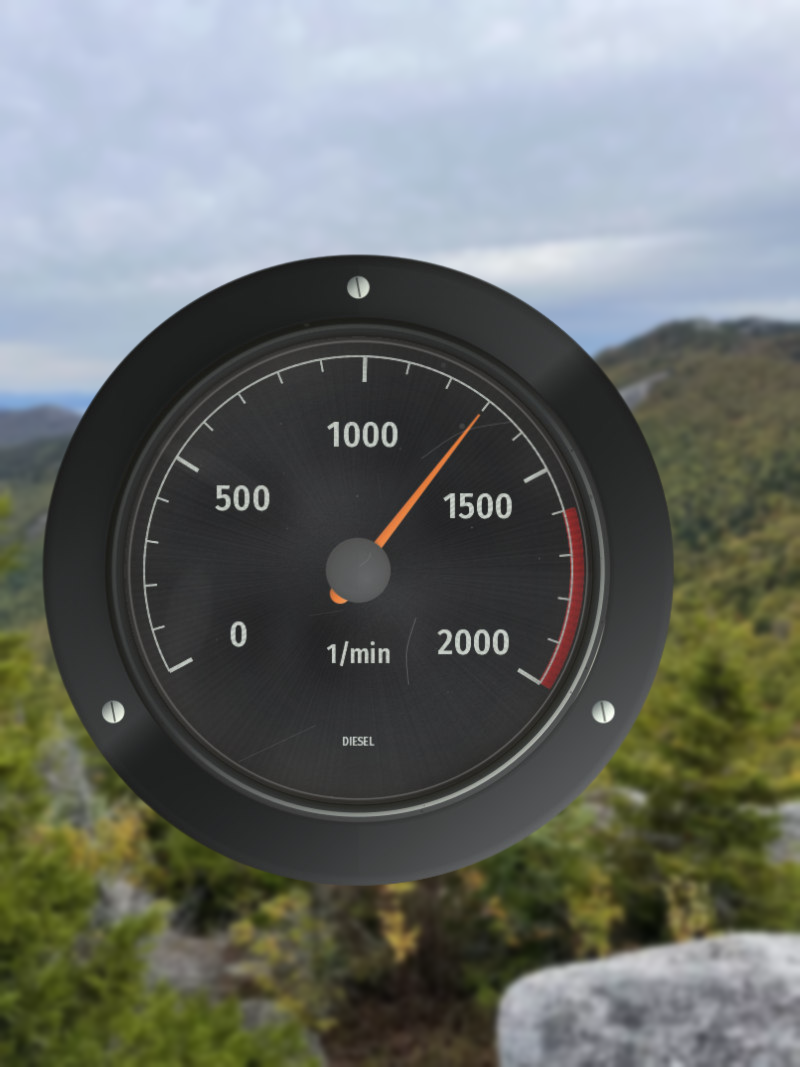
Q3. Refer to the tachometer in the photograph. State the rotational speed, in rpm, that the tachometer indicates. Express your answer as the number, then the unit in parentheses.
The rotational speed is 1300 (rpm)
